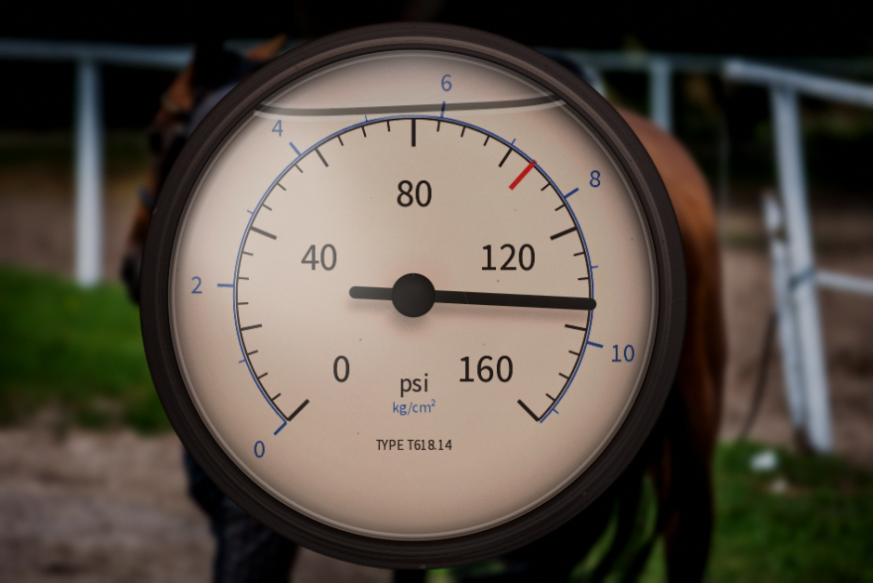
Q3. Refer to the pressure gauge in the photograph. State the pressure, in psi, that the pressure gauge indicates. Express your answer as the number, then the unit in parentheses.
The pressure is 135 (psi)
